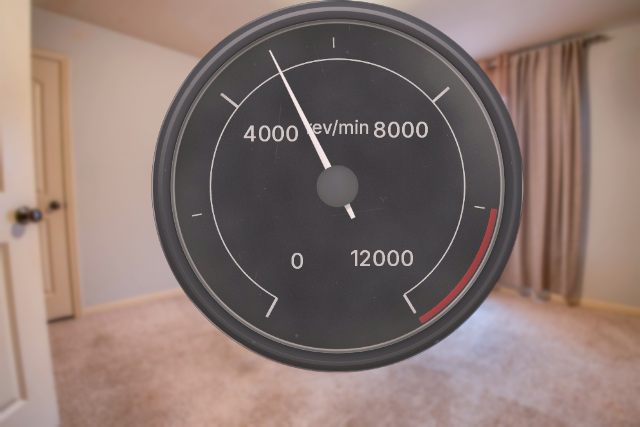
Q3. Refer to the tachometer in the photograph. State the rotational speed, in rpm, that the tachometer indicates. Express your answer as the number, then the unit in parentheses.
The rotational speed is 5000 (rpm)
